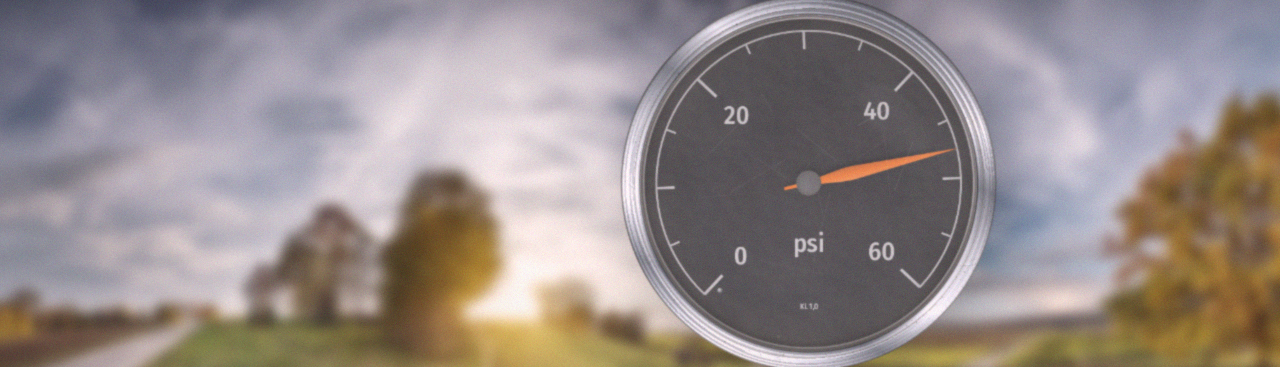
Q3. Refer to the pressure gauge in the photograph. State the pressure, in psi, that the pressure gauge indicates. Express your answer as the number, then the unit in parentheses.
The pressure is 47.5 (psi)
